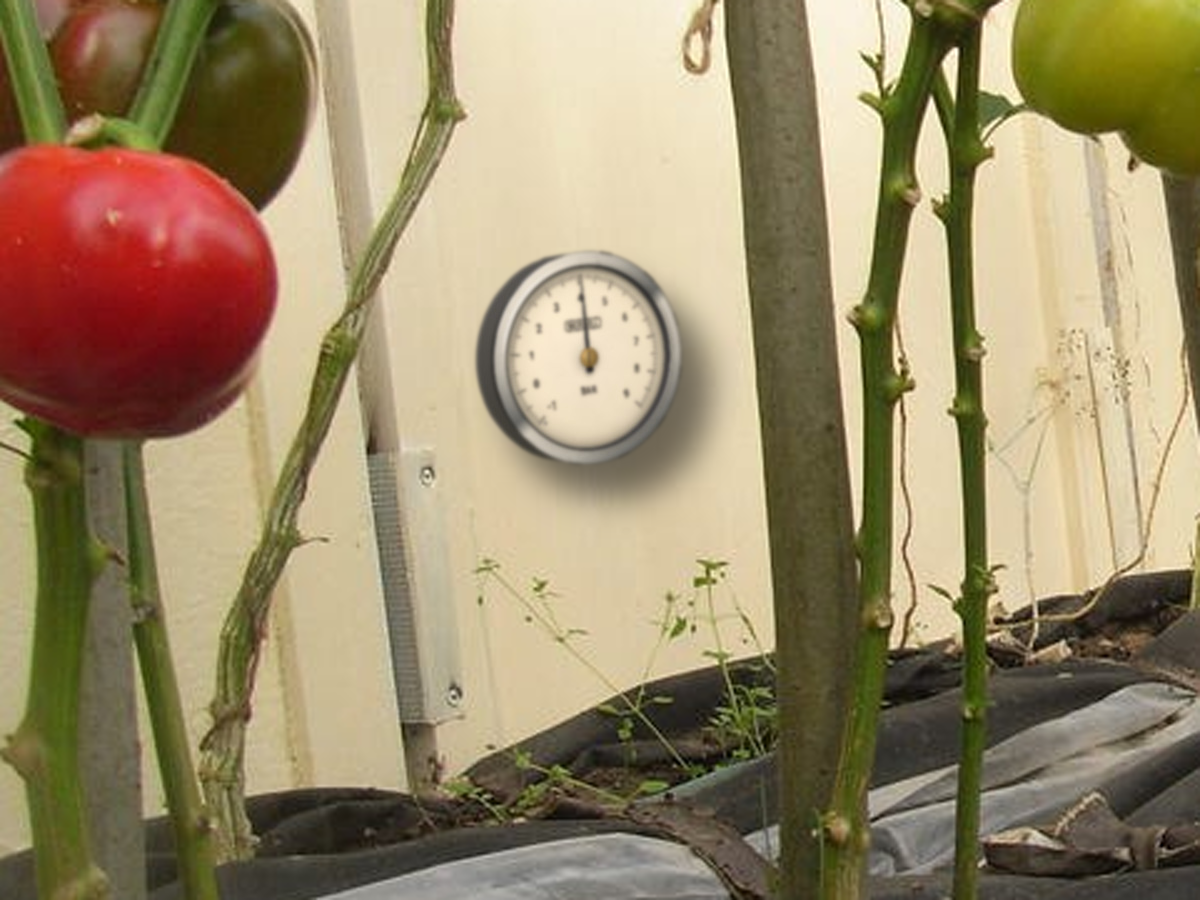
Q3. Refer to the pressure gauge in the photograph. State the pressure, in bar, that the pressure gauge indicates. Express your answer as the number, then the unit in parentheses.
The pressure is 4 (bar)
